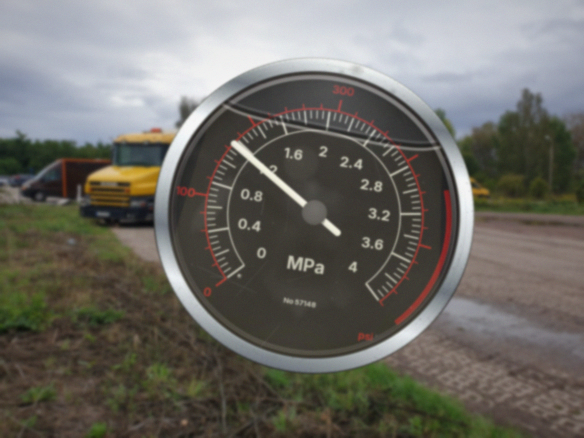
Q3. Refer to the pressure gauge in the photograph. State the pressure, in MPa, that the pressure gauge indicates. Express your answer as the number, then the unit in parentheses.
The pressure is 1.15 (MPa)
